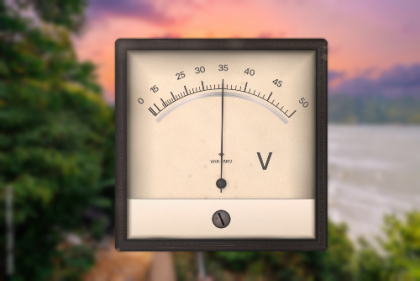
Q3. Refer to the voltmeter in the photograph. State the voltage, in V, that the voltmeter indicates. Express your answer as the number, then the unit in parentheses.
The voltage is 35 (V)
